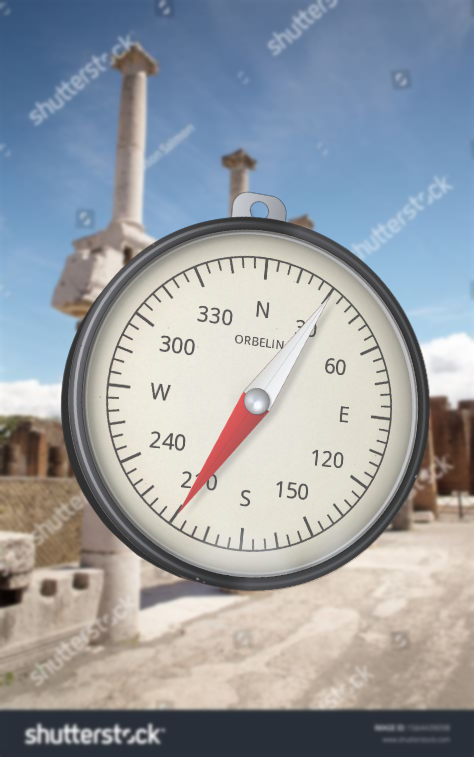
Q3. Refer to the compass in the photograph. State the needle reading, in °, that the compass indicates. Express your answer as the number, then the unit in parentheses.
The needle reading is 210 (°)
